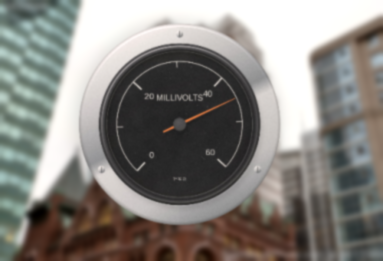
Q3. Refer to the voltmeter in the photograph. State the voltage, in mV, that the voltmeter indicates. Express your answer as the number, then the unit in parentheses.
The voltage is 45 (mV)
